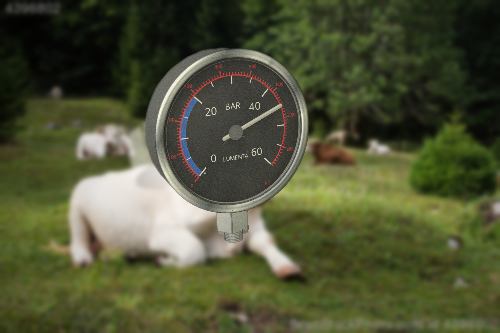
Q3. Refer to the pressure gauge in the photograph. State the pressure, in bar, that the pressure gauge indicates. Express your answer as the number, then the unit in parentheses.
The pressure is 45 (bar)
